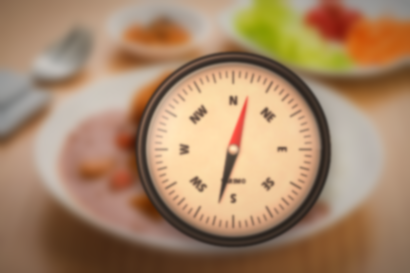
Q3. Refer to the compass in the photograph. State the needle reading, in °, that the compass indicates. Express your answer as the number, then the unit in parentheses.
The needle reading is 15 (°)
